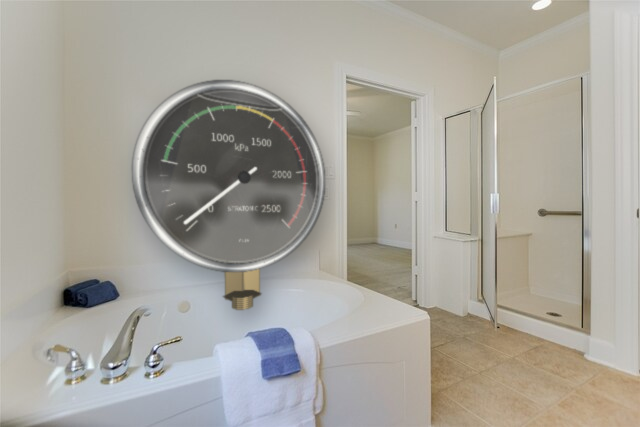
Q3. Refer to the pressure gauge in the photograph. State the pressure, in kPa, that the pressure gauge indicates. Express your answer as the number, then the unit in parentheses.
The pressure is 50 (kPa)
